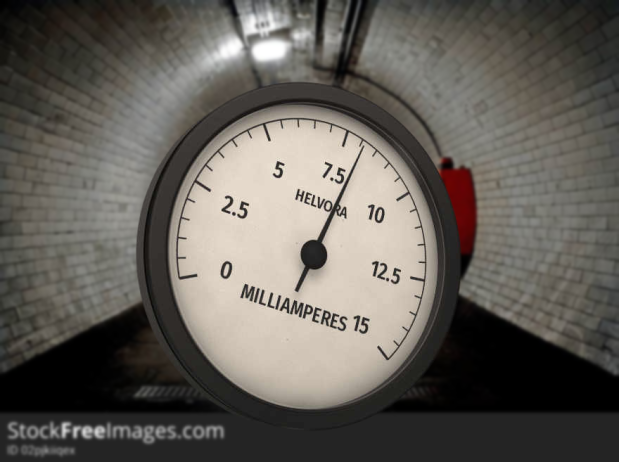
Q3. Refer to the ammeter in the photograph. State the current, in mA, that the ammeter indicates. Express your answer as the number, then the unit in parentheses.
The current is 8 (mA)
